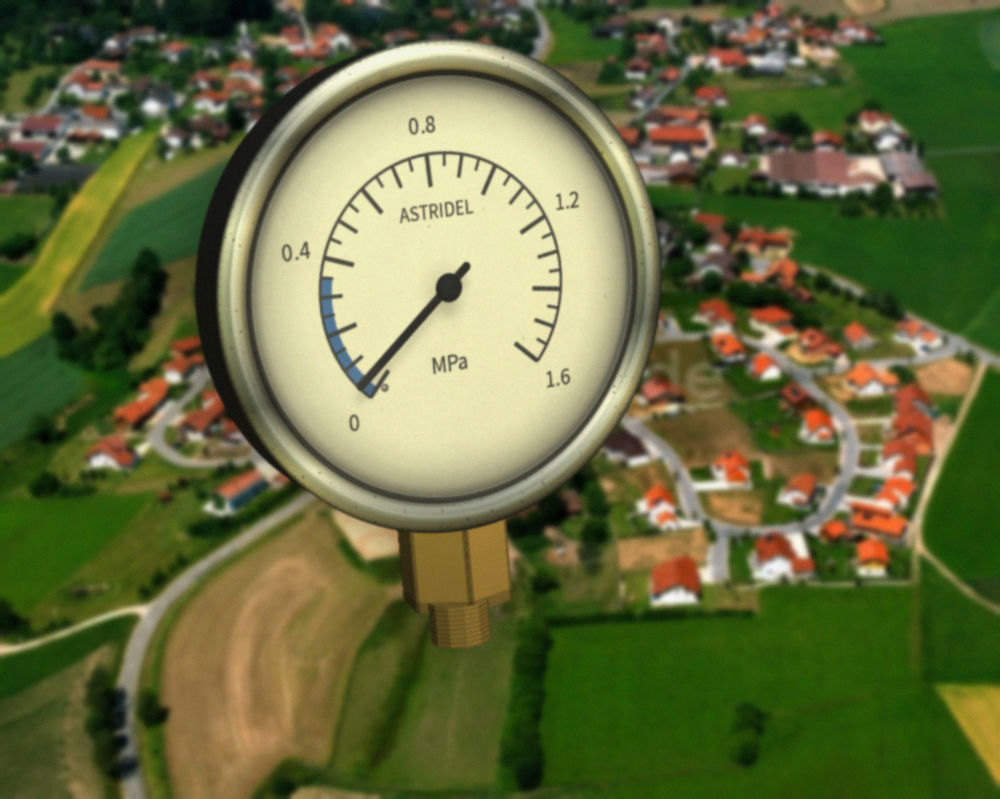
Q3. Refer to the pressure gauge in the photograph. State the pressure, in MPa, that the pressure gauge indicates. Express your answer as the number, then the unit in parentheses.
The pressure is 0.05 (MPa)
